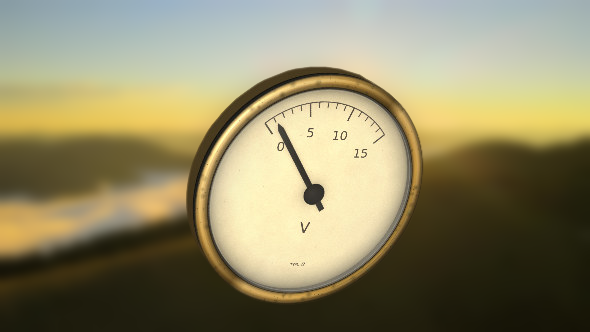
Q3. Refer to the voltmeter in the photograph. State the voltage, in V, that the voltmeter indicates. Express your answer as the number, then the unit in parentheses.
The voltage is 1 (V)
